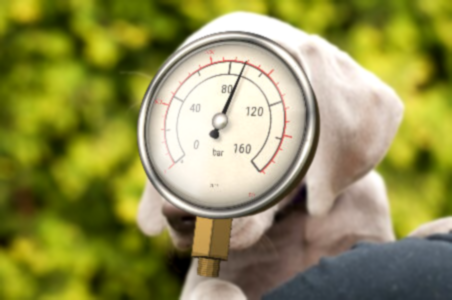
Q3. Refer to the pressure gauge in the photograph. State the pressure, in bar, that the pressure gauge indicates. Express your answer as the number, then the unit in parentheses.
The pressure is 90 (bar)
